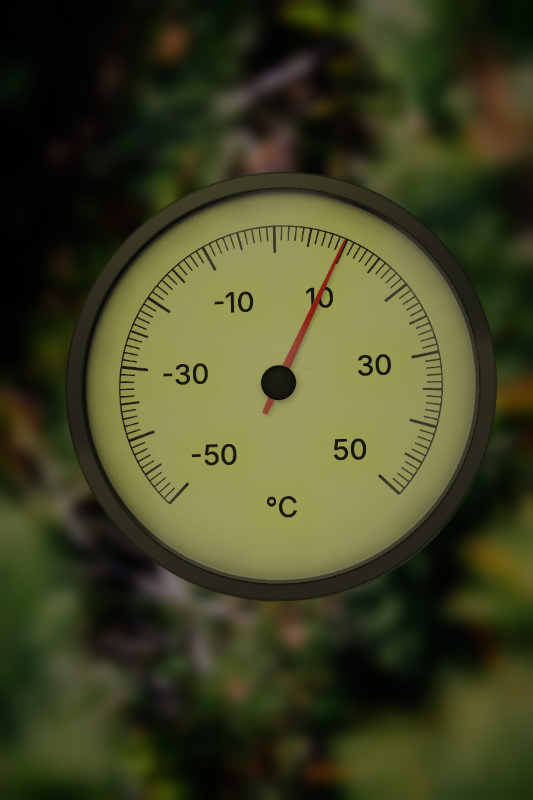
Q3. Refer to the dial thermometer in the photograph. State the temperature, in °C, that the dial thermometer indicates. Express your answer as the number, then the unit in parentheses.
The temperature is 10 (°C)
